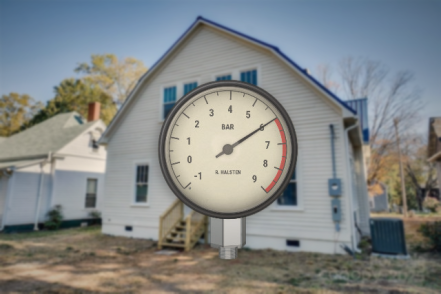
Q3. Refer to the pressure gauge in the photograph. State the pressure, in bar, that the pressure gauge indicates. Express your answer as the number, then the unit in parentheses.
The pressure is 6 (bar)
